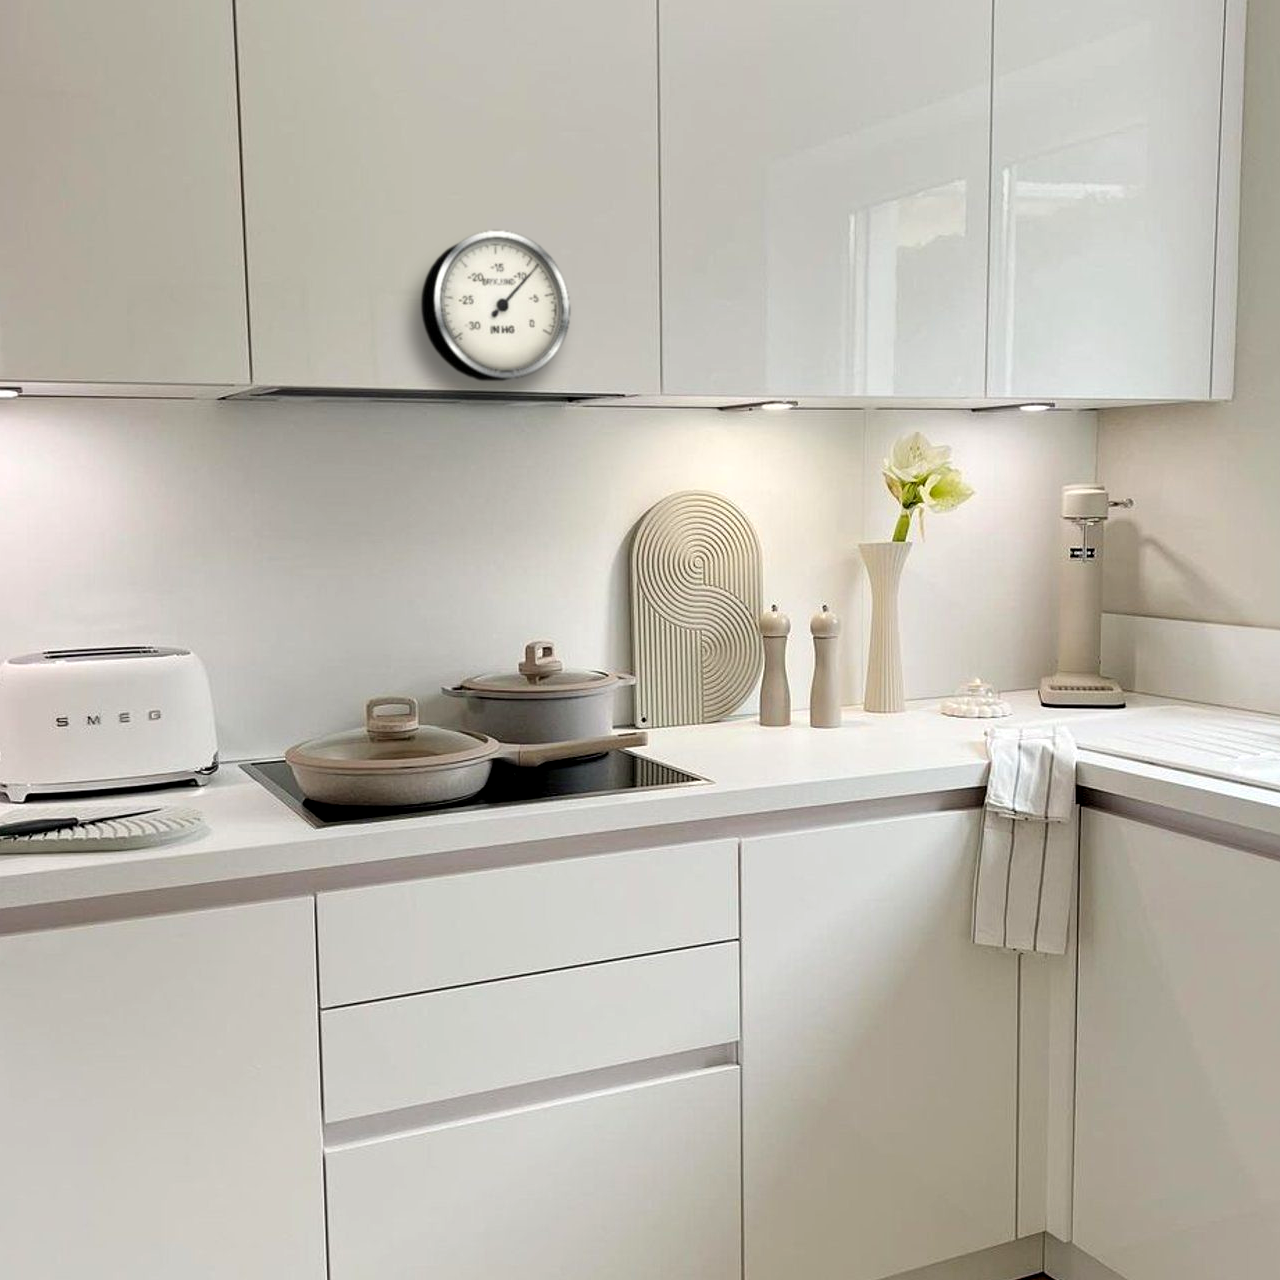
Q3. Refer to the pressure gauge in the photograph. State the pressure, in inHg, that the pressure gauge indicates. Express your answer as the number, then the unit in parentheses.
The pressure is -9 (inHg)
